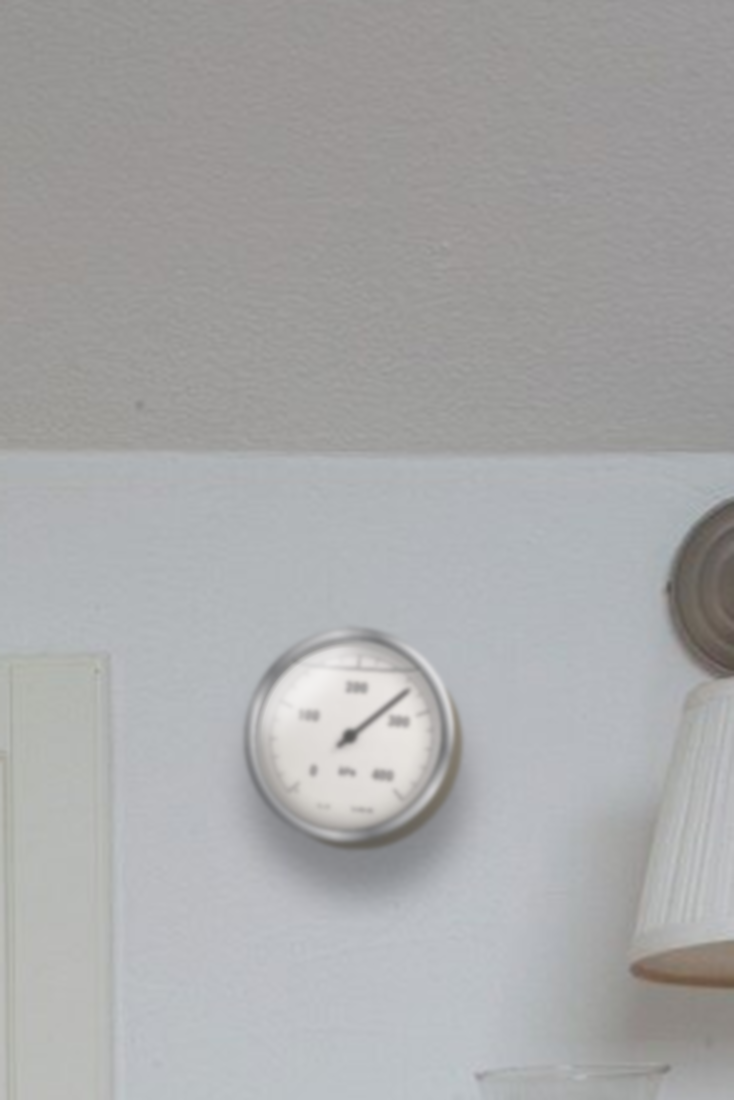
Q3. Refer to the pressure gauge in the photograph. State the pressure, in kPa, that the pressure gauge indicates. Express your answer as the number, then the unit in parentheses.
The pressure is 270 (kPa)
